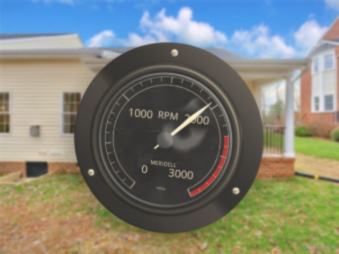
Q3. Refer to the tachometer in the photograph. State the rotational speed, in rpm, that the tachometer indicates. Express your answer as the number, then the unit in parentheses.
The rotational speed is 1950 (rpm)
